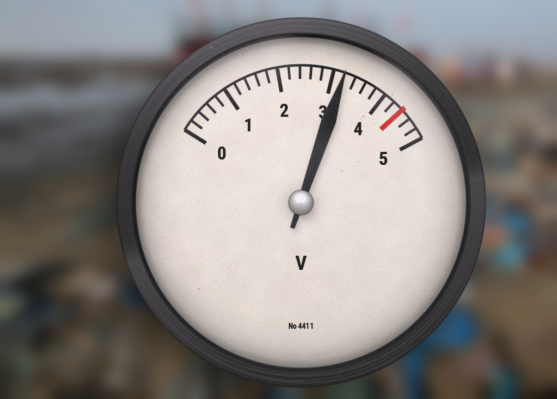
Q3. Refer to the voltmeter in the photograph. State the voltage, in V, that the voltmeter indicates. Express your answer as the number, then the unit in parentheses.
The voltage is 3.2 (V)
